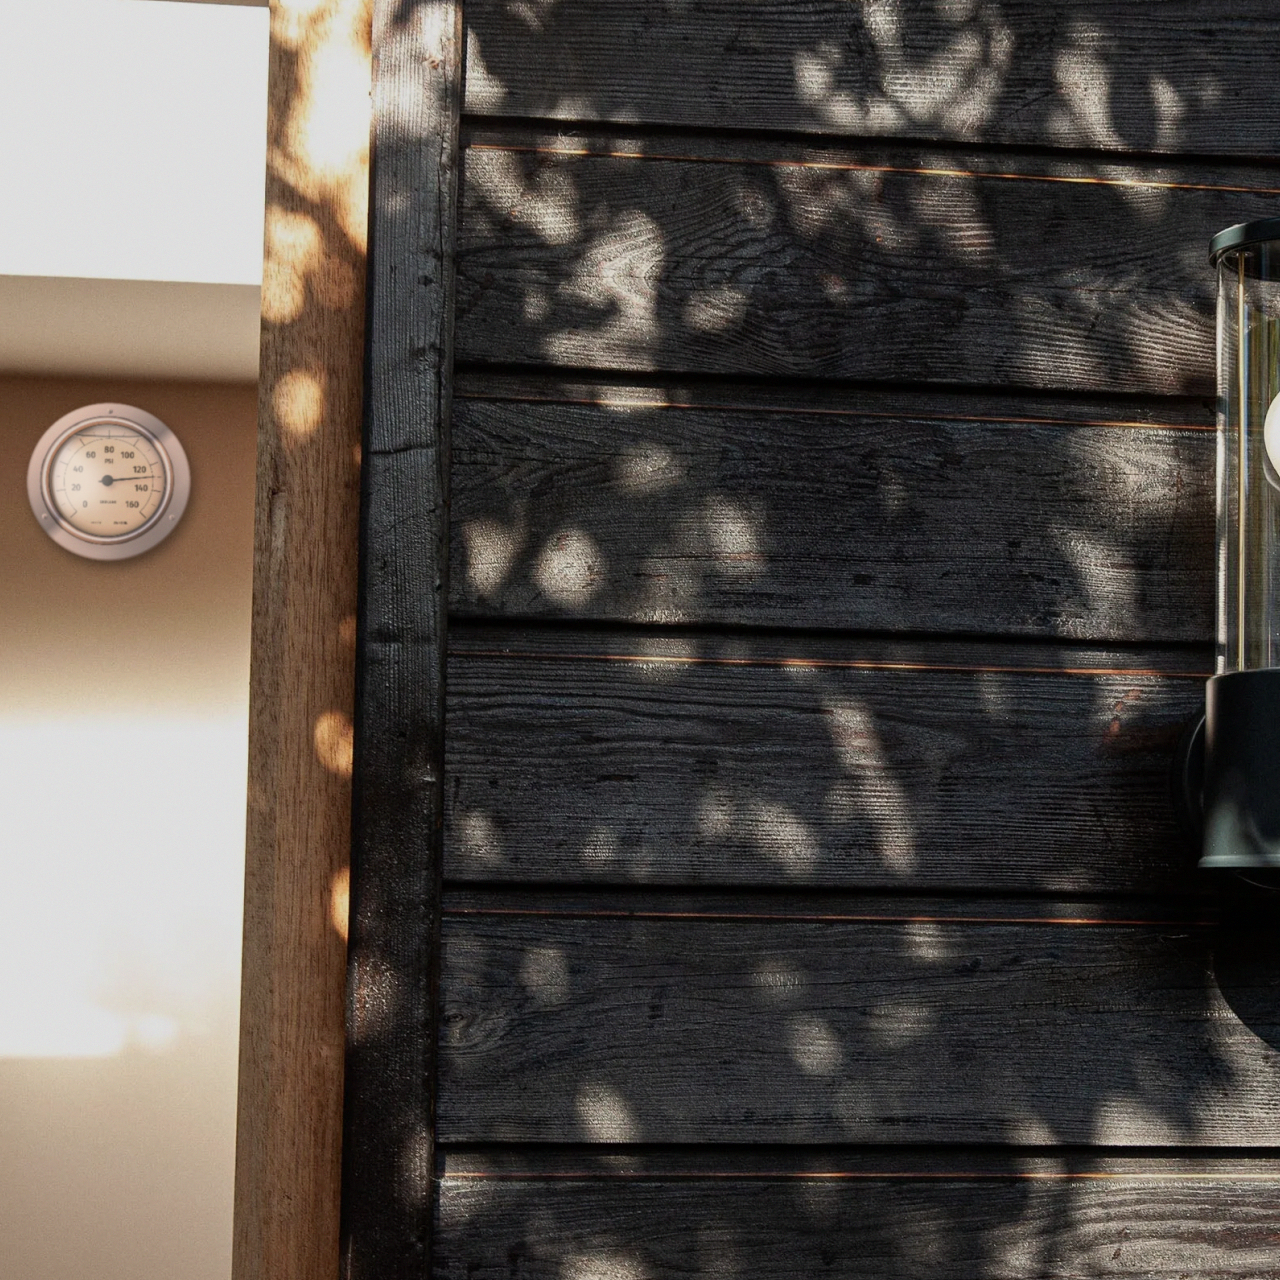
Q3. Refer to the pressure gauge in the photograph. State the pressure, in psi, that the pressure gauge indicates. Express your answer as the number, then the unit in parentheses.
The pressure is 130 (psi)
